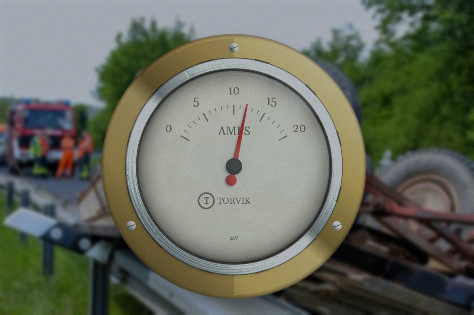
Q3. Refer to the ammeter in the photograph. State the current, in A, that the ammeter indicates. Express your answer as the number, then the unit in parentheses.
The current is 12 (A)
